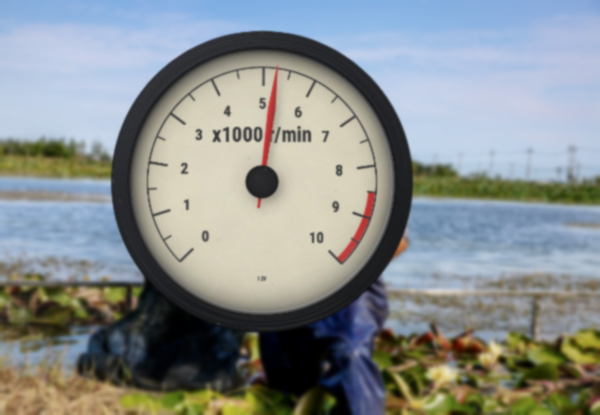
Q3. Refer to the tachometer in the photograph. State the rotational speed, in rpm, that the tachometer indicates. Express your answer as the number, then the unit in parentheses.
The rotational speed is 5250 (rpm)
